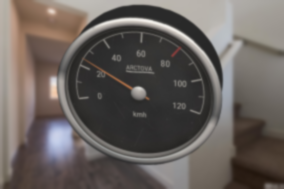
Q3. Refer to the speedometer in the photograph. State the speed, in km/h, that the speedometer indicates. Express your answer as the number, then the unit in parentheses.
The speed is 25 (km/h)
